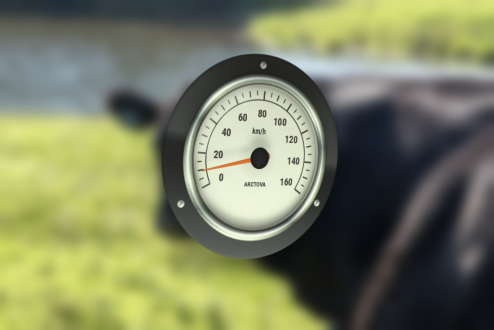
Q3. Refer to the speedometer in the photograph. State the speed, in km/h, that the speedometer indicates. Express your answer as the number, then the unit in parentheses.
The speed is 10 (km/h)
